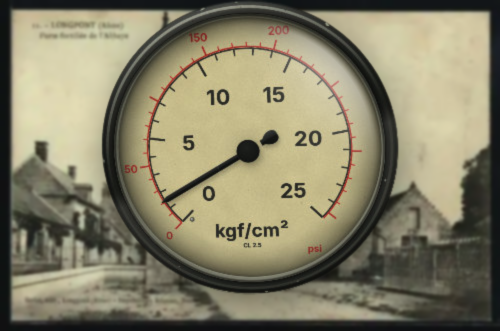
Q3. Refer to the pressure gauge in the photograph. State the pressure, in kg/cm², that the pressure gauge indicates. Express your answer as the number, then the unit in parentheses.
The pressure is 1.5 (kg/cm²)
